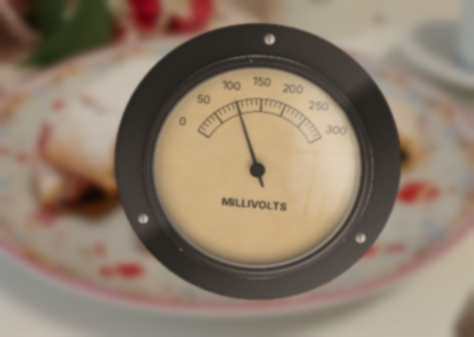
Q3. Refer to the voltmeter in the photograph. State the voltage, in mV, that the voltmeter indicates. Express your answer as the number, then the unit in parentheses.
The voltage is 100 (mV)
